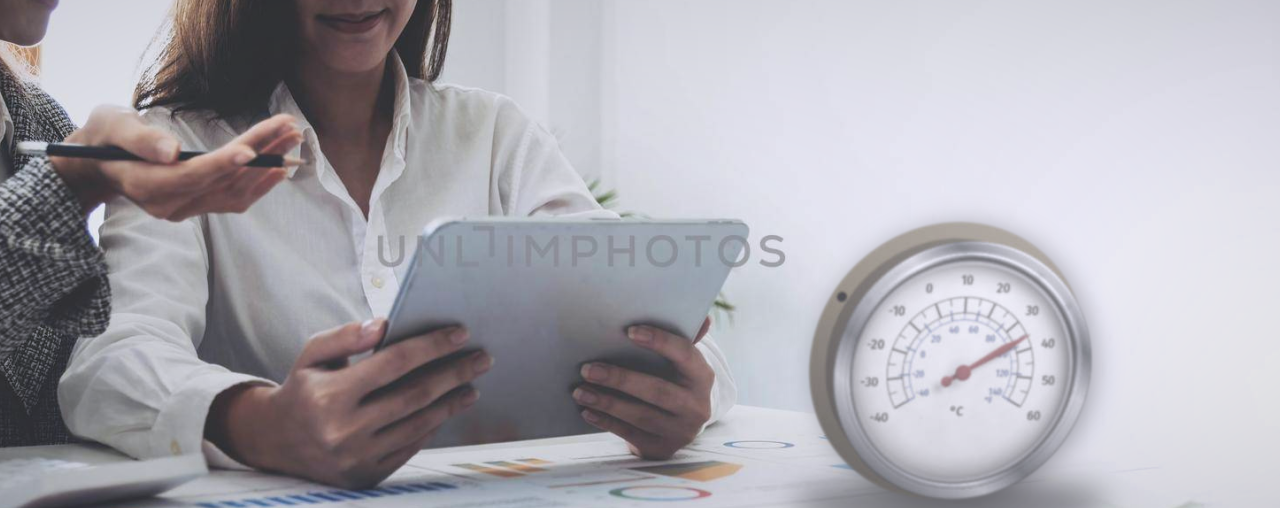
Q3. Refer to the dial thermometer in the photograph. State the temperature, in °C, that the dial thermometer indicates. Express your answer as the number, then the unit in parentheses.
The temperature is 35 (°C)
